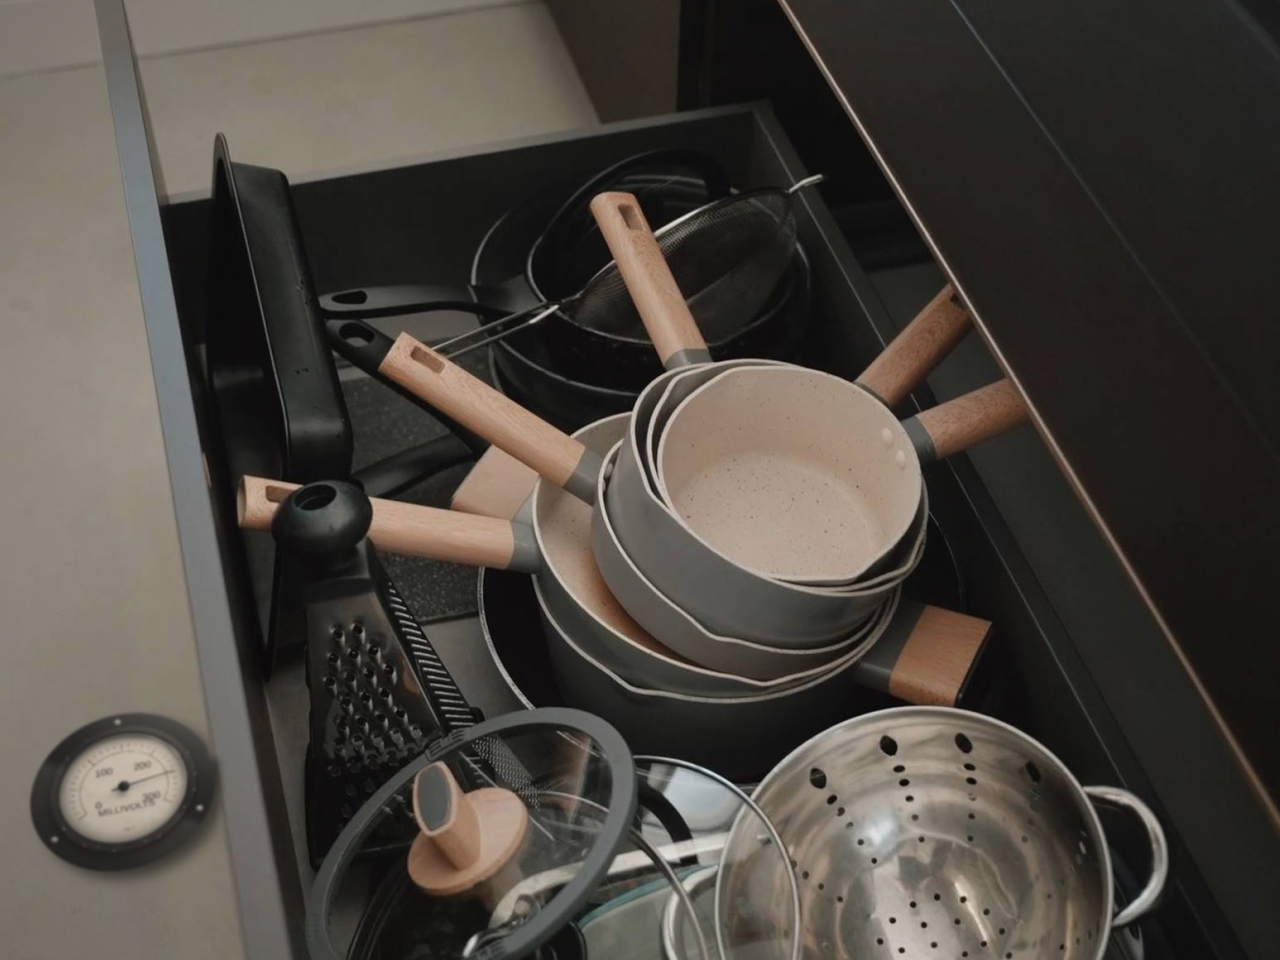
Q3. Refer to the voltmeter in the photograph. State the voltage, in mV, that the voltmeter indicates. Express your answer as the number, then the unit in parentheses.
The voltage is 250 (mV)
